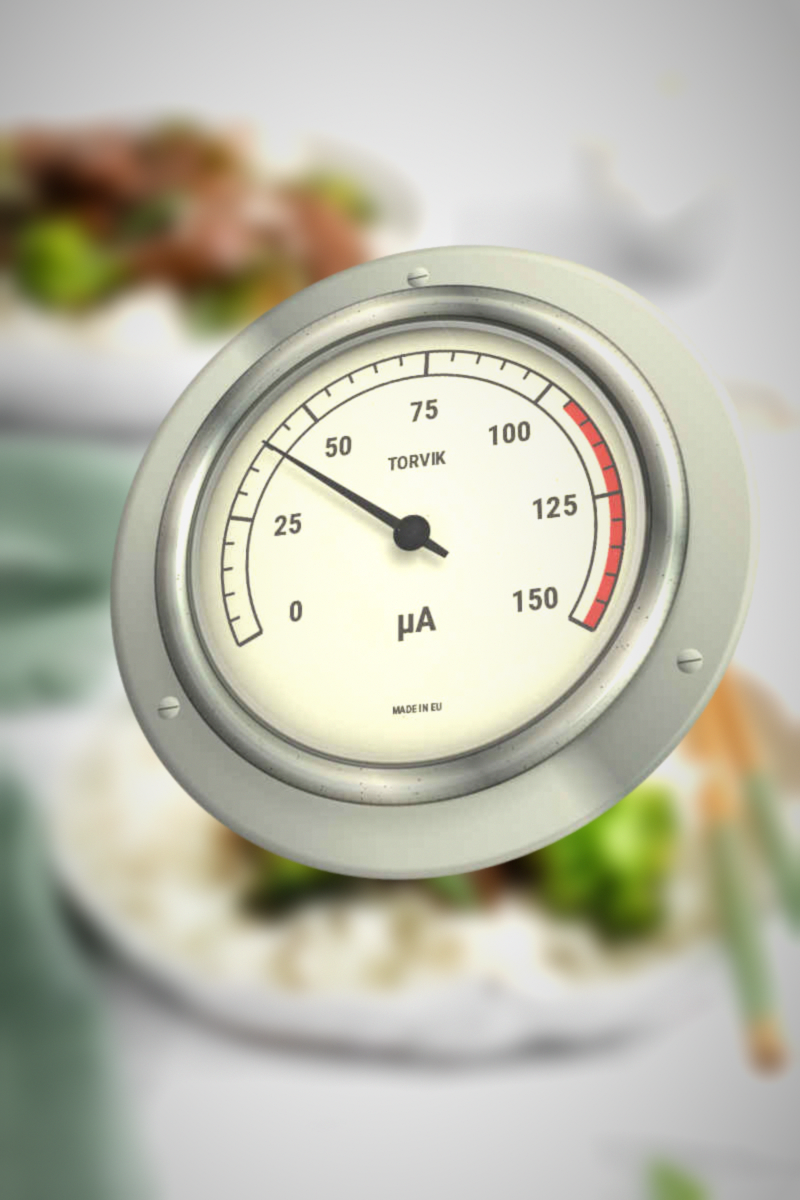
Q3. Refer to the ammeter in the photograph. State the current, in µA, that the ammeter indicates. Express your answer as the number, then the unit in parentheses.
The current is 40 (µA)
